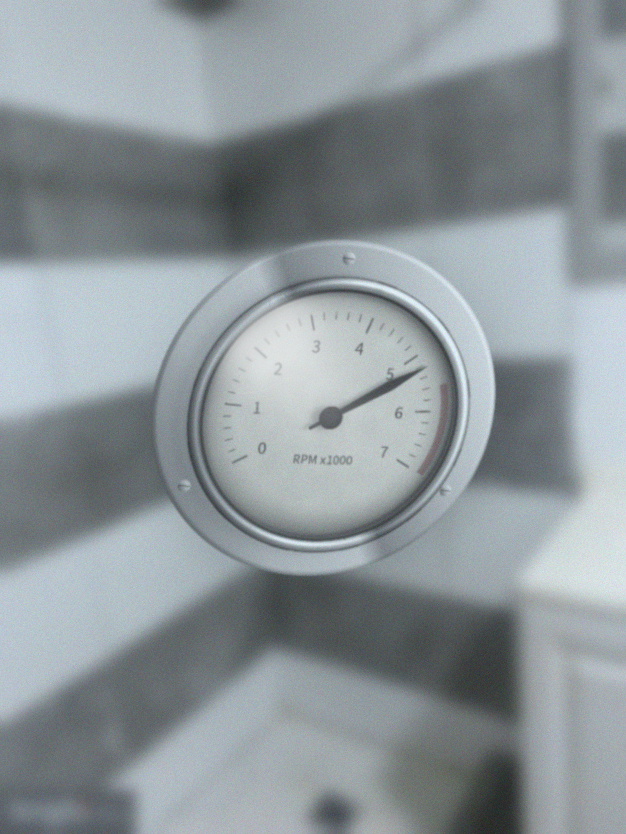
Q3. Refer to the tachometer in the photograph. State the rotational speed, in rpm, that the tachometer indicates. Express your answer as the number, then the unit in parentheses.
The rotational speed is 5200 (rpm)
